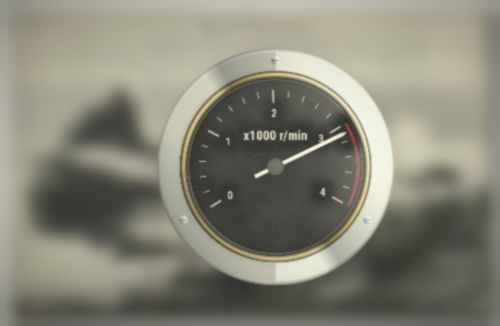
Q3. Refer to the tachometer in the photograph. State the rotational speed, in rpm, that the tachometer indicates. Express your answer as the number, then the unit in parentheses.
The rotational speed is 3100 (rpm)
